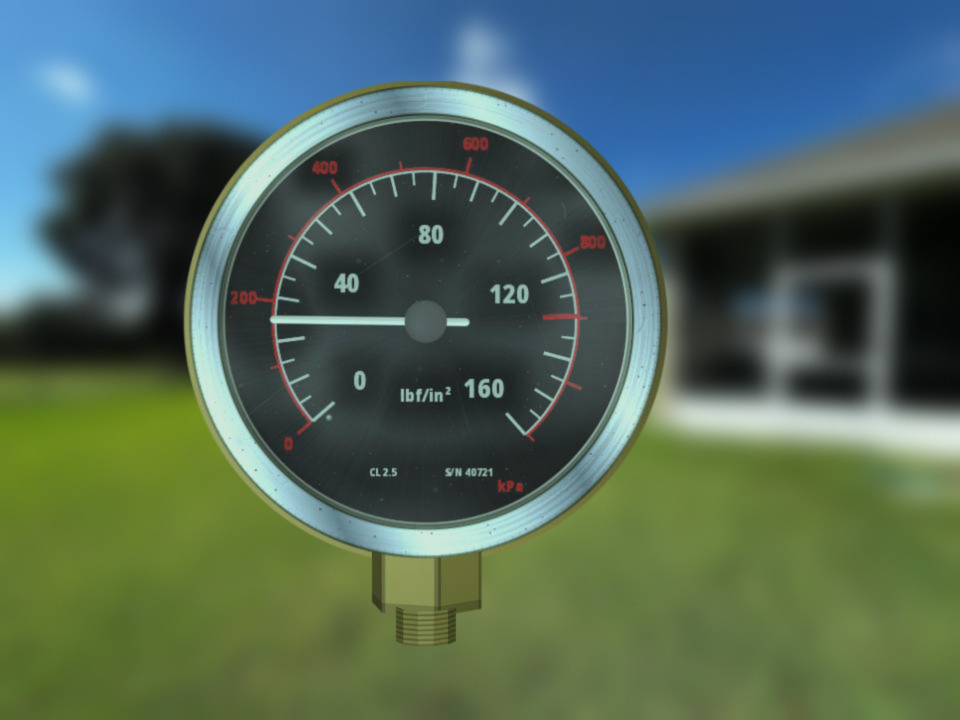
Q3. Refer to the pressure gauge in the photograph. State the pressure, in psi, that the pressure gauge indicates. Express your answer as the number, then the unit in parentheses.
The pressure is 25 (psi)
